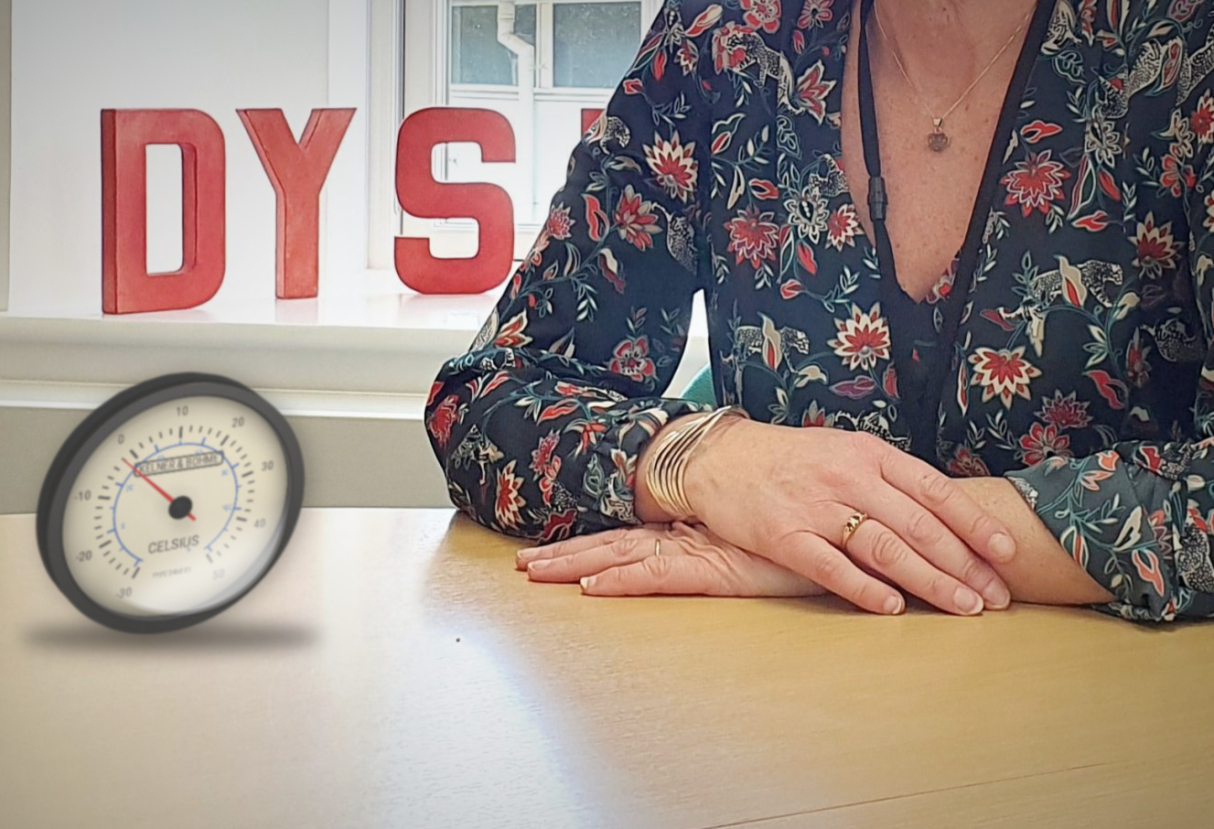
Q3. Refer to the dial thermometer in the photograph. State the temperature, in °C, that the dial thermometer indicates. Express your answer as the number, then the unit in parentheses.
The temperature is -2 (°C)
